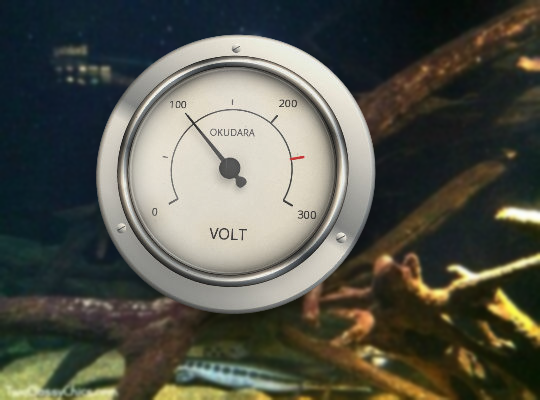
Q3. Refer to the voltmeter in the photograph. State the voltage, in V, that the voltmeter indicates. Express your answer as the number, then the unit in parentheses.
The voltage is 100 (V)
